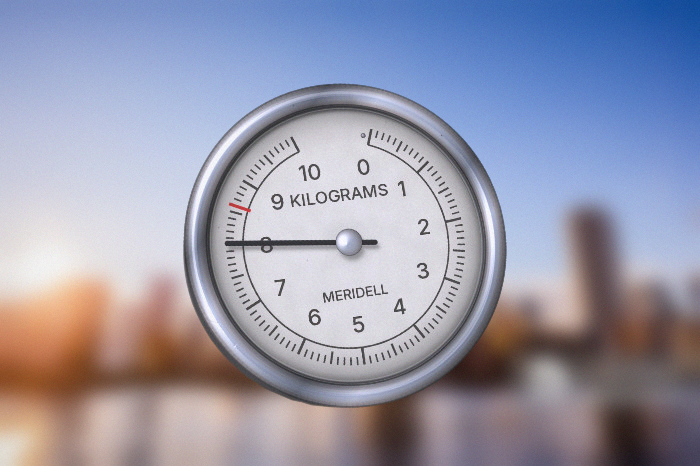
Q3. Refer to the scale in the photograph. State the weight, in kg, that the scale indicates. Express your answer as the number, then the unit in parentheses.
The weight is 8 (kg)
